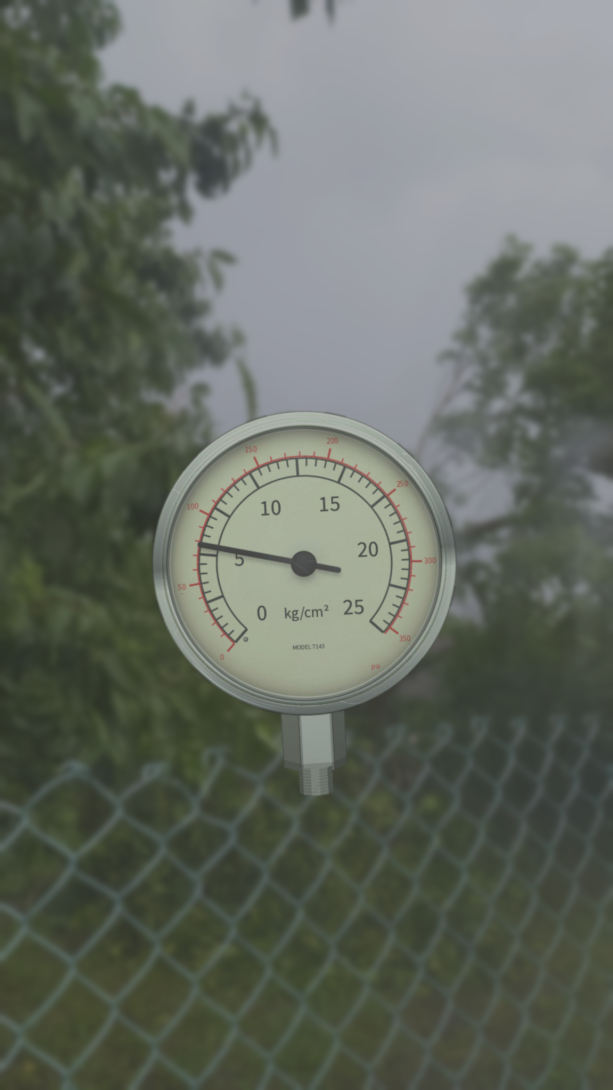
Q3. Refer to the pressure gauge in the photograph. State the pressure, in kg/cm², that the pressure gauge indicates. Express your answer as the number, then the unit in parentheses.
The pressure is 5.5 (kg/cm²)
